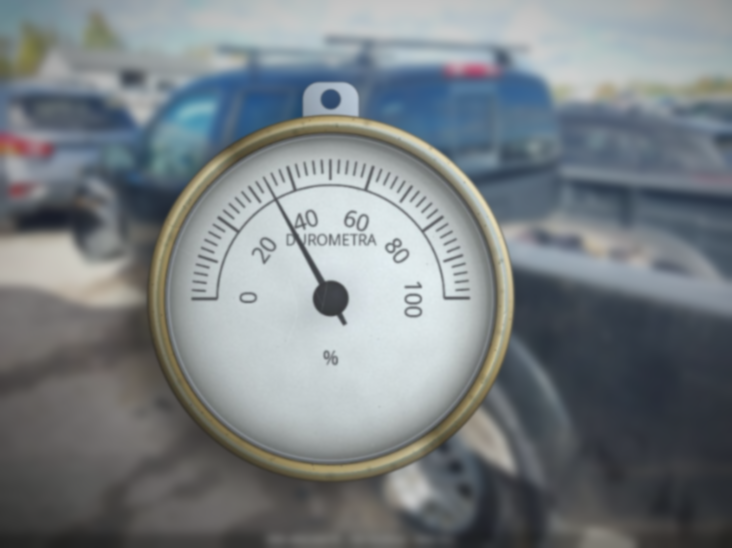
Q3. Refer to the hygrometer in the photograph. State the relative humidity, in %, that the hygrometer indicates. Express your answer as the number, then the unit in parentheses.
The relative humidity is 34 (%)
